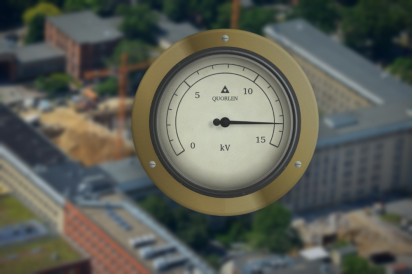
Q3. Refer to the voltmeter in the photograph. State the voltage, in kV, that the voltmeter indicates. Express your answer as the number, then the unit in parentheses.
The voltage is 13.5 (kV)
